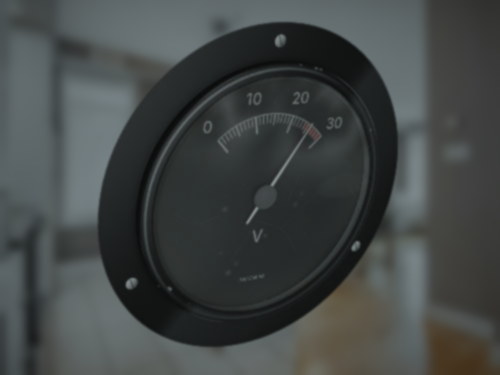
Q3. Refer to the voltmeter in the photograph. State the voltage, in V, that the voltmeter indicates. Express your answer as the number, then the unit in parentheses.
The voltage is 25 (V)
